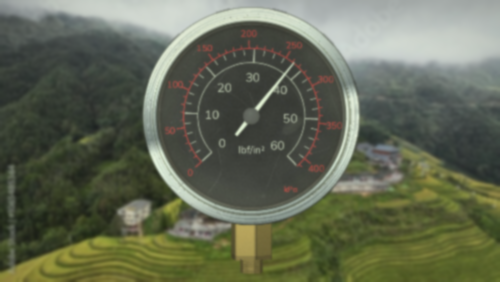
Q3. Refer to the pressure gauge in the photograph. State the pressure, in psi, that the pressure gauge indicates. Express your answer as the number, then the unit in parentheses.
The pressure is 38 (psi)
